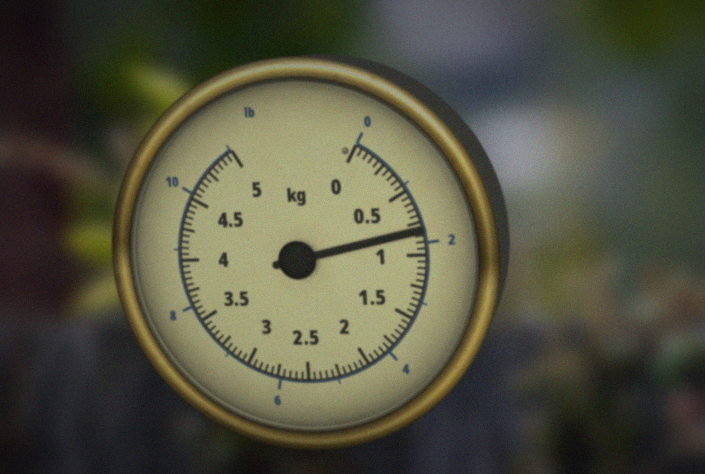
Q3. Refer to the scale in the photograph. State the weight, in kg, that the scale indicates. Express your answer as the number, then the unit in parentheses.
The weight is 0.8 (kg)
